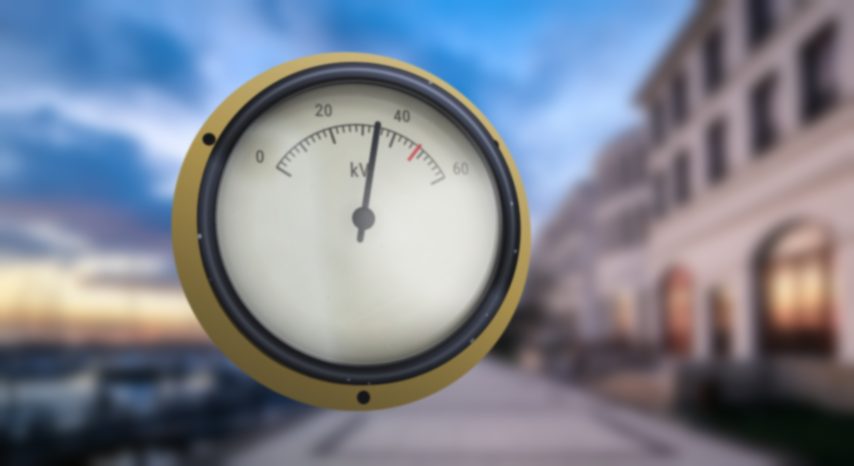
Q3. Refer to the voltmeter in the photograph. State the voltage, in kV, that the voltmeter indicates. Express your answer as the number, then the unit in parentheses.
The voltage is 34 (kV)
